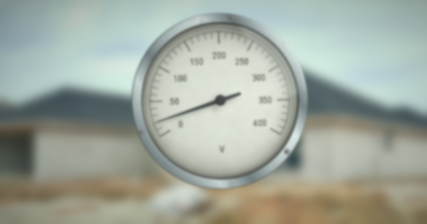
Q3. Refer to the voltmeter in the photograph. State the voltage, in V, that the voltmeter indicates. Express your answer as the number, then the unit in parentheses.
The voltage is 20 (V)
